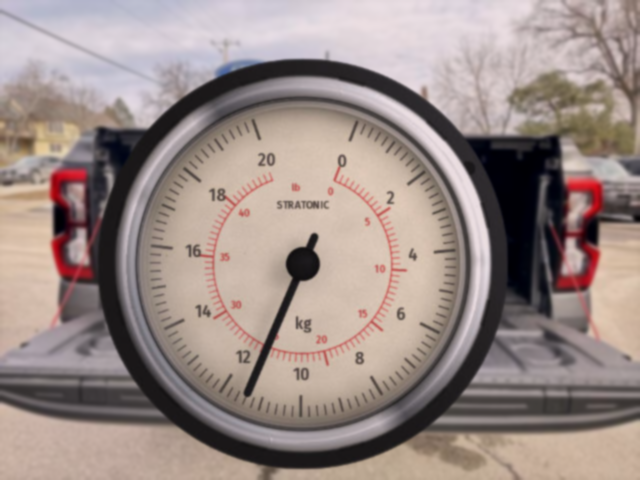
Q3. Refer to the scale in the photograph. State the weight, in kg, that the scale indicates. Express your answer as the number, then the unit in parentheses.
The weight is 11.4 (kg)
